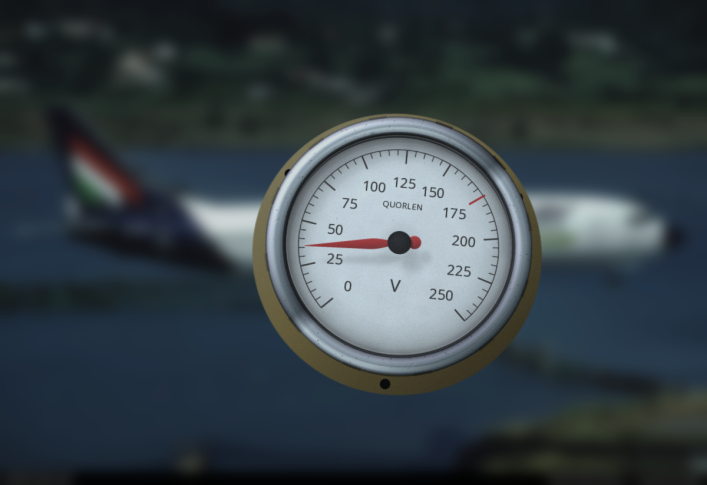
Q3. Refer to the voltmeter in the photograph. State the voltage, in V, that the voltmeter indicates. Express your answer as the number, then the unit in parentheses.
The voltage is 35 (V)
